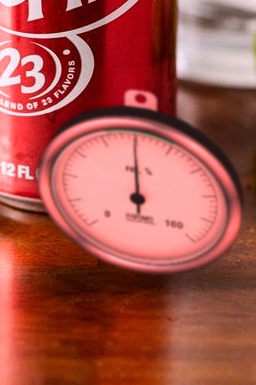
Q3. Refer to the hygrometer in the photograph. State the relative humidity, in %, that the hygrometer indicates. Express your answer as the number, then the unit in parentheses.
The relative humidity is 50 (%)
